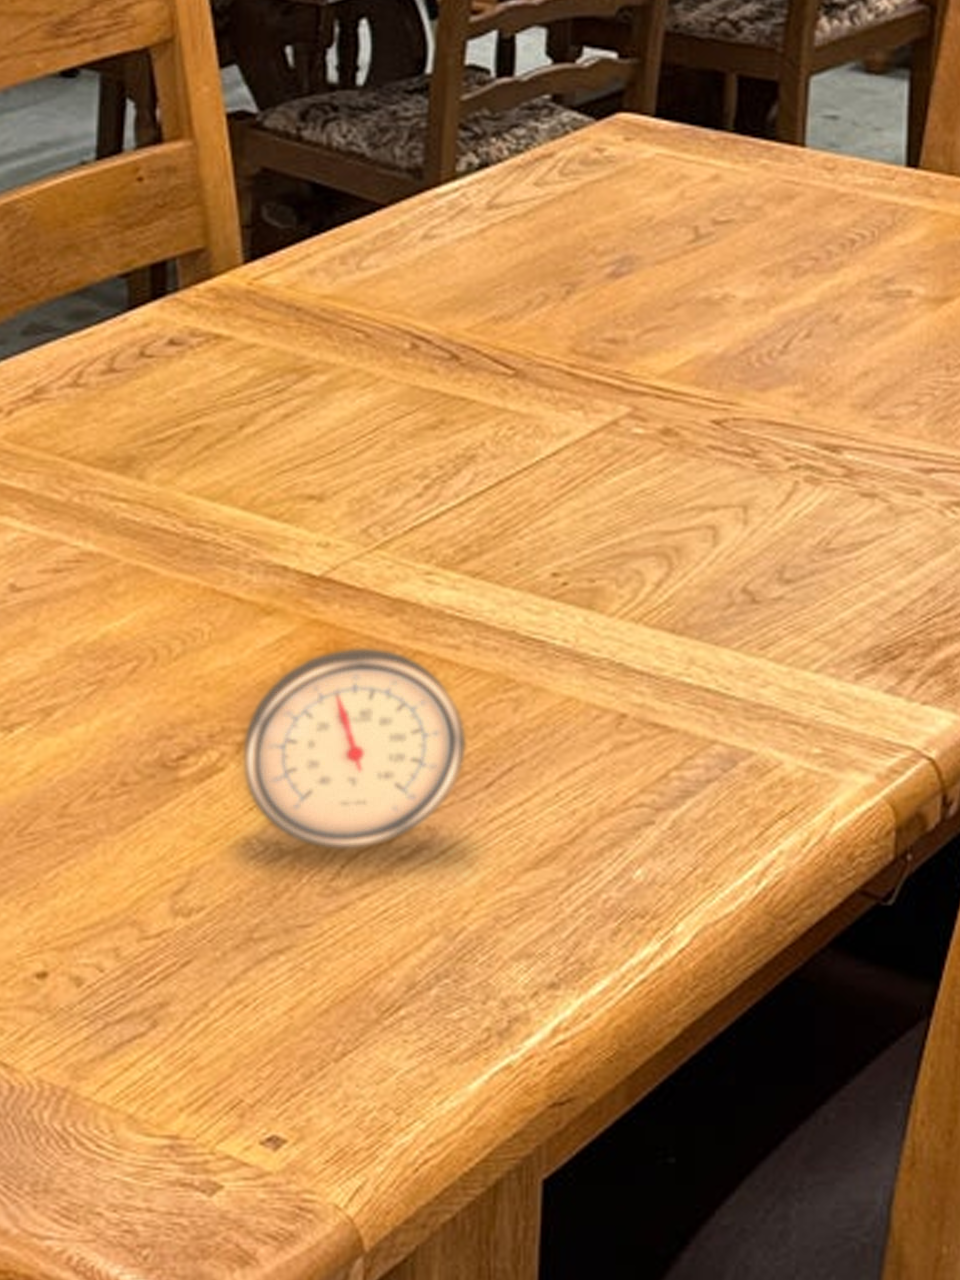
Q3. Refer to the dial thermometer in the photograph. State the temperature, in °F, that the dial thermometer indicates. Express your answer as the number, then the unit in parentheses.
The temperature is 40 (°F)
